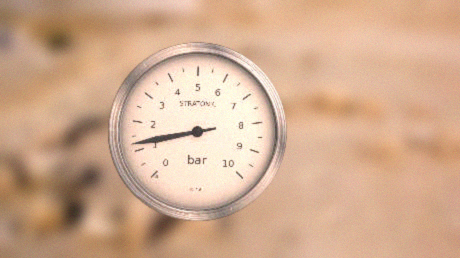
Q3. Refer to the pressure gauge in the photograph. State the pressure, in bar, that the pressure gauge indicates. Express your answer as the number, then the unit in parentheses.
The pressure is 1.25 (bar)
